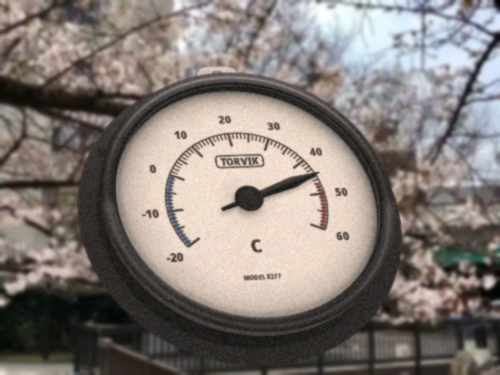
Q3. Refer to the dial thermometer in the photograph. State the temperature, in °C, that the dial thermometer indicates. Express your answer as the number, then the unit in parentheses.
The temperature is 45 (°C)
